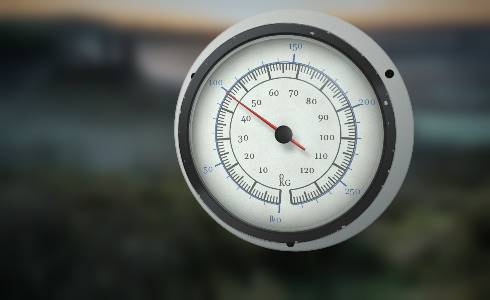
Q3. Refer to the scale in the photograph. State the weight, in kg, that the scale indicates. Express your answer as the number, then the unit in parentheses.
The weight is 45 (kg)
